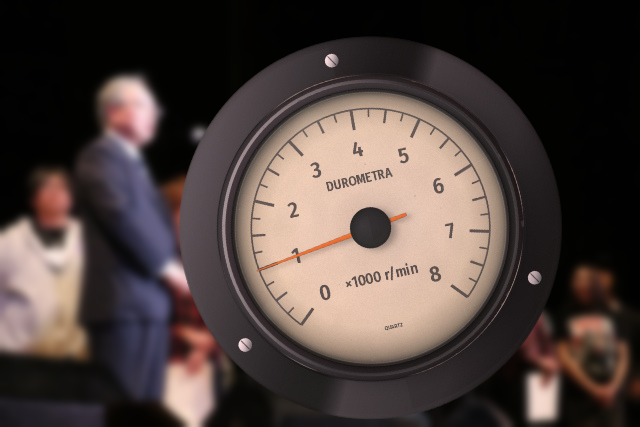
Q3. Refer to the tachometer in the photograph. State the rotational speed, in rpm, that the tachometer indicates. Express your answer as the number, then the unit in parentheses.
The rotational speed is 1000 (rpm)
